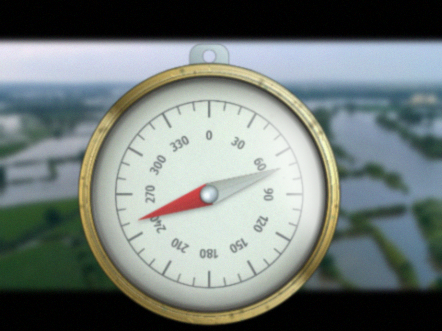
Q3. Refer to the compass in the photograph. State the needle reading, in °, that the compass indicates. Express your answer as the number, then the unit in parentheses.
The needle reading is 250 (°)
